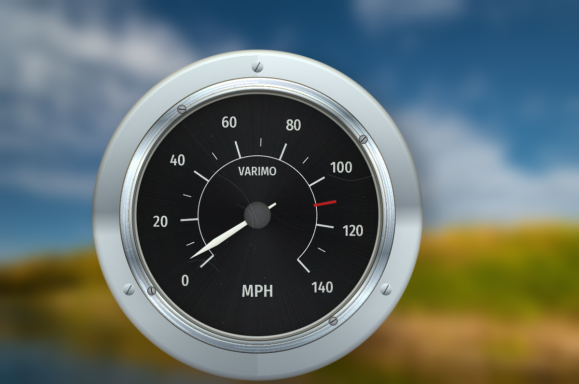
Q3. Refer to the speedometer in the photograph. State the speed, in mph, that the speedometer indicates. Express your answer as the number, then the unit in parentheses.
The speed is 5 (mph)
